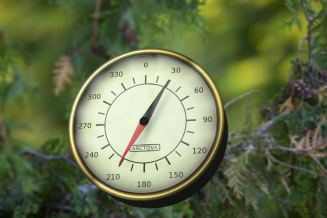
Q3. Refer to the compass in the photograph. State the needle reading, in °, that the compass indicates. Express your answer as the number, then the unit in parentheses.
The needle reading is 210 (°)
